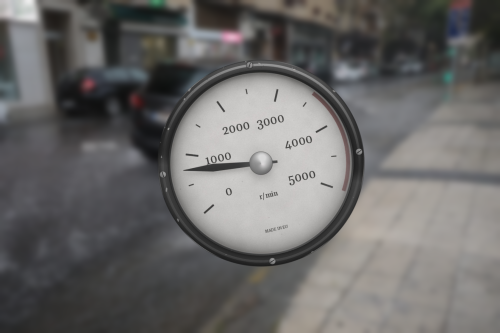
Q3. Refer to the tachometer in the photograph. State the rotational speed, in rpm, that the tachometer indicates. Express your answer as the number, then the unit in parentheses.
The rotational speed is 750 (rpm)
